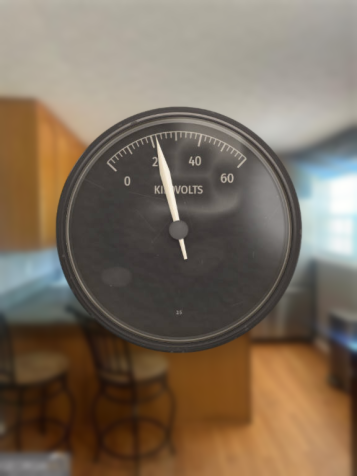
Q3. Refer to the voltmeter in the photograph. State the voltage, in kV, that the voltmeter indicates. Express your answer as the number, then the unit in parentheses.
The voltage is 22 (kV)
